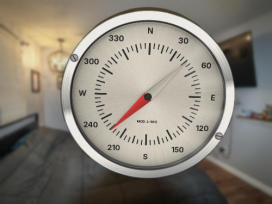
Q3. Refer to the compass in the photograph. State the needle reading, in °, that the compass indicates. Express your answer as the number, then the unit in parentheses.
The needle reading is 225 (°)
